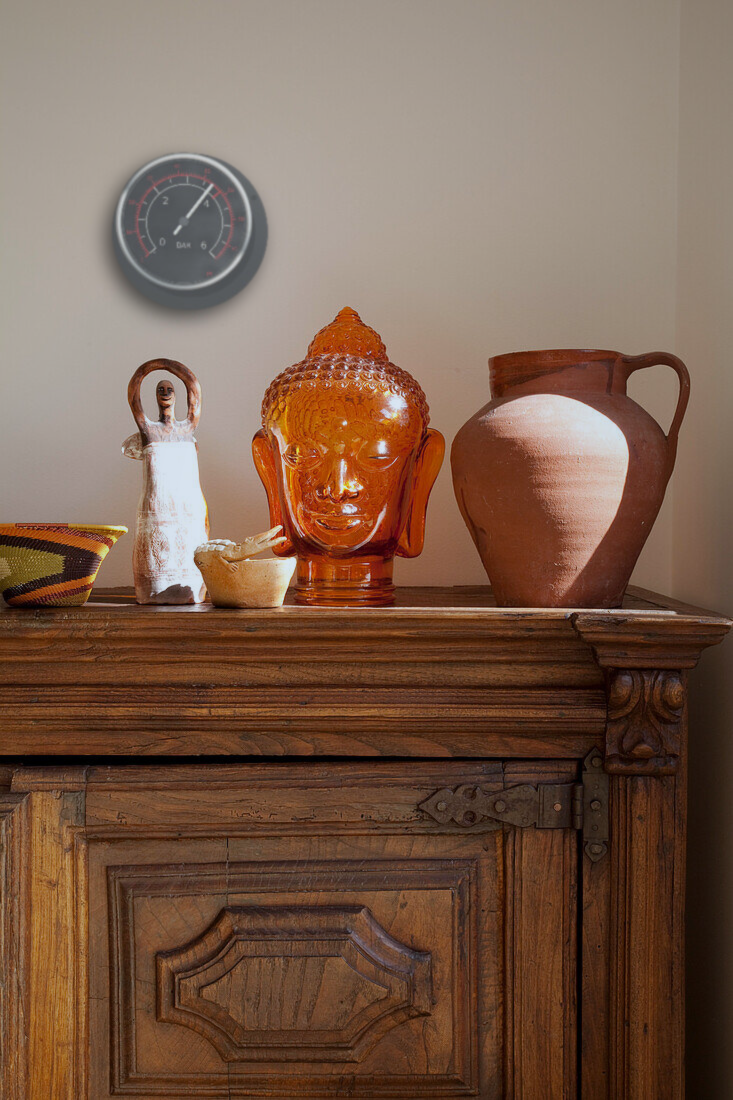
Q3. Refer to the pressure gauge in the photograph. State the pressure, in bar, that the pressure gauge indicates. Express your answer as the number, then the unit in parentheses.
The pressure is 3.75 (bar)
